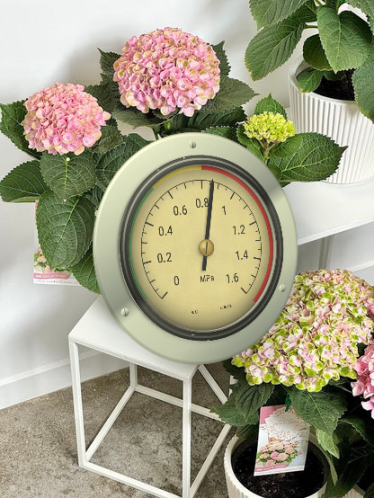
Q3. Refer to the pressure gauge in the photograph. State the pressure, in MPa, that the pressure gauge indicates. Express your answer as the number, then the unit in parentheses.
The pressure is 0.85 (MPa)
